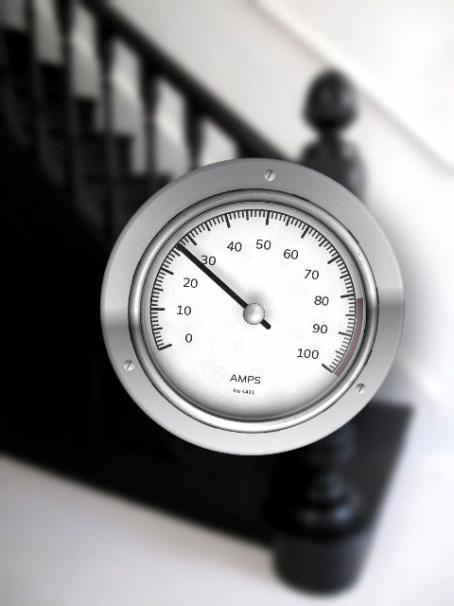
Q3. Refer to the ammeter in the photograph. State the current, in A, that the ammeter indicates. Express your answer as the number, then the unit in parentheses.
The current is 27 (A)
